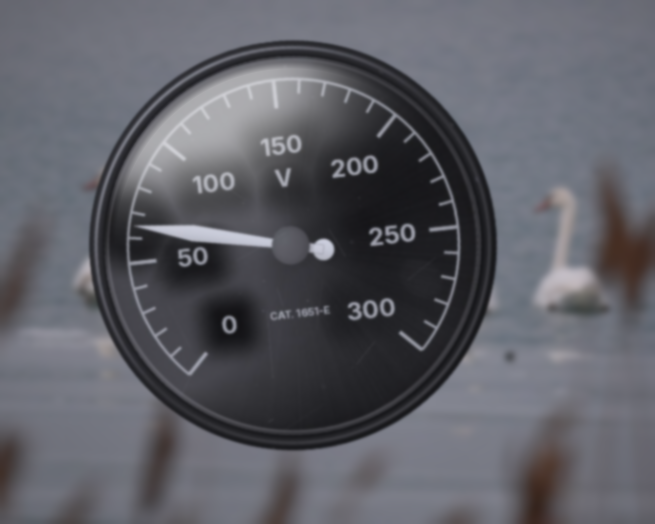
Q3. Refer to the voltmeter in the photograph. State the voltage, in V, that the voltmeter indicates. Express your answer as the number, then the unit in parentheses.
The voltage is 65 (V)
